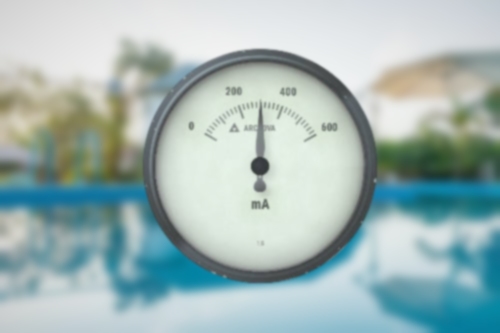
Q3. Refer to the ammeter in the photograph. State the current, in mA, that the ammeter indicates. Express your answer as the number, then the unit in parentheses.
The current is 300 (mA)
